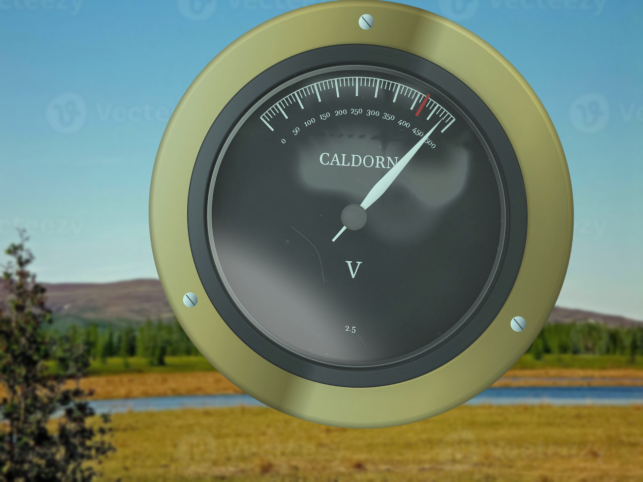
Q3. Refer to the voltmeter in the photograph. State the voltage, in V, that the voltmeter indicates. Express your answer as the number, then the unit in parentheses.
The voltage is 480 (V)
